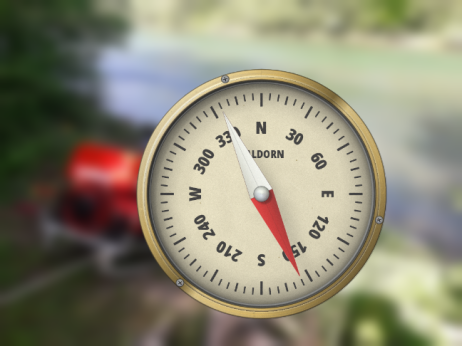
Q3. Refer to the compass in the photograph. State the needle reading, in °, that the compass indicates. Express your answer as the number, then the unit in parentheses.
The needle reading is 155 (°)
